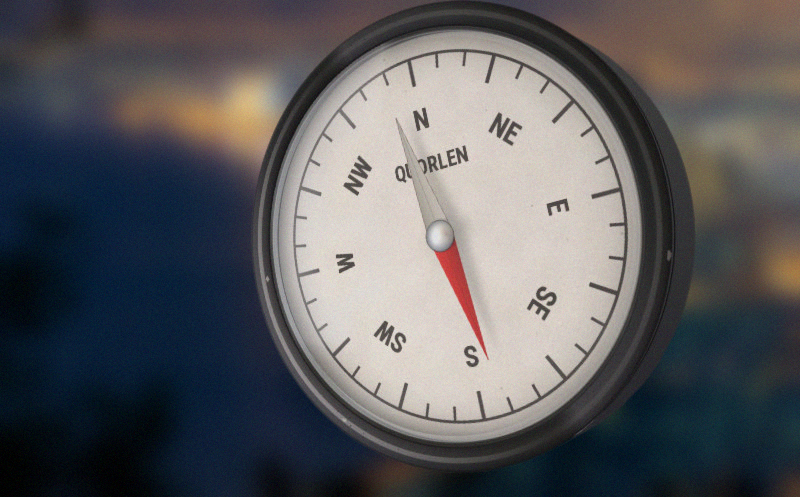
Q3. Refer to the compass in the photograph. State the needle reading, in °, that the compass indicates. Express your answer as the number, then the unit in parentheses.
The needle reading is 170 (°)
